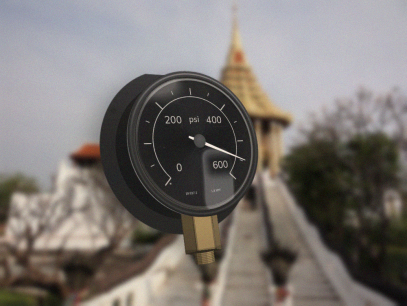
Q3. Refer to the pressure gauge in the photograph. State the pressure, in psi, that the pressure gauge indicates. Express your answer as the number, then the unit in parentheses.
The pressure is 550 (psi)
